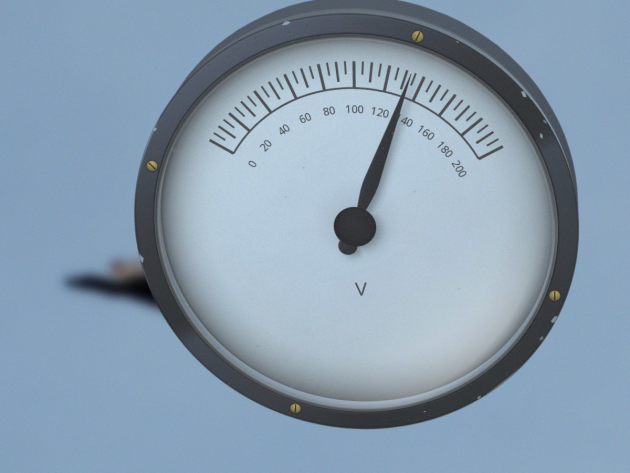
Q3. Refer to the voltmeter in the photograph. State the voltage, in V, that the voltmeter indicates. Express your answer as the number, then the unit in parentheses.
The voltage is 132.5 (V)
